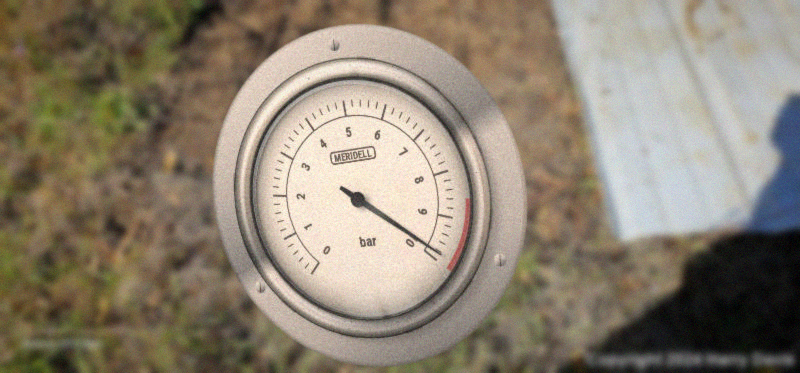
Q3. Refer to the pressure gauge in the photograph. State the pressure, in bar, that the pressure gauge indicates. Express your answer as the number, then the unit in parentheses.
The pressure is 9.8 (bar)
